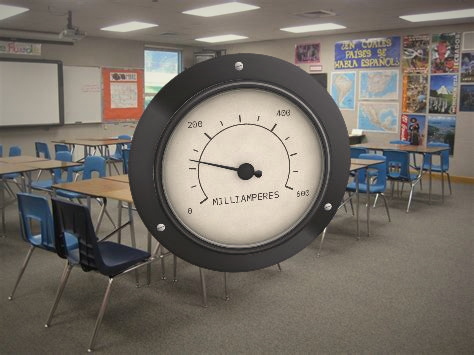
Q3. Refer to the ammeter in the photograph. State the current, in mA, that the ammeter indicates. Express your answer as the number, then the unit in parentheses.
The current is 125 (mA)
